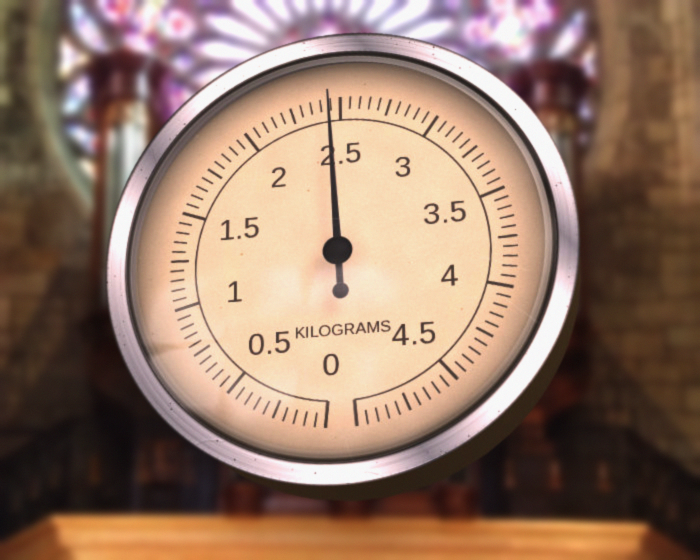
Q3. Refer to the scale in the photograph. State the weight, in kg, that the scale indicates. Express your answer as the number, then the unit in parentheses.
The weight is 2.45 (kg)
